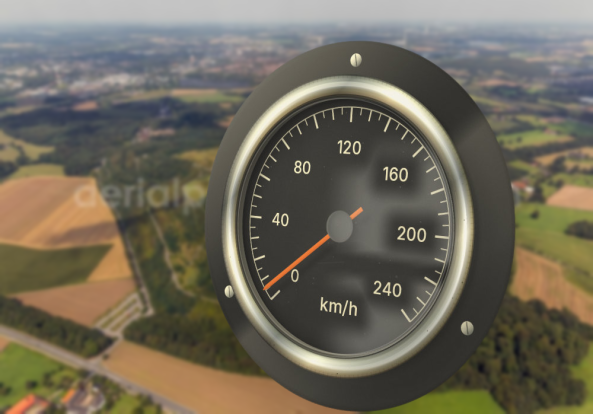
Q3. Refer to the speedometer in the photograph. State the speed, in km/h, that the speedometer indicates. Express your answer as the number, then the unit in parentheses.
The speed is 5 (km/h)
